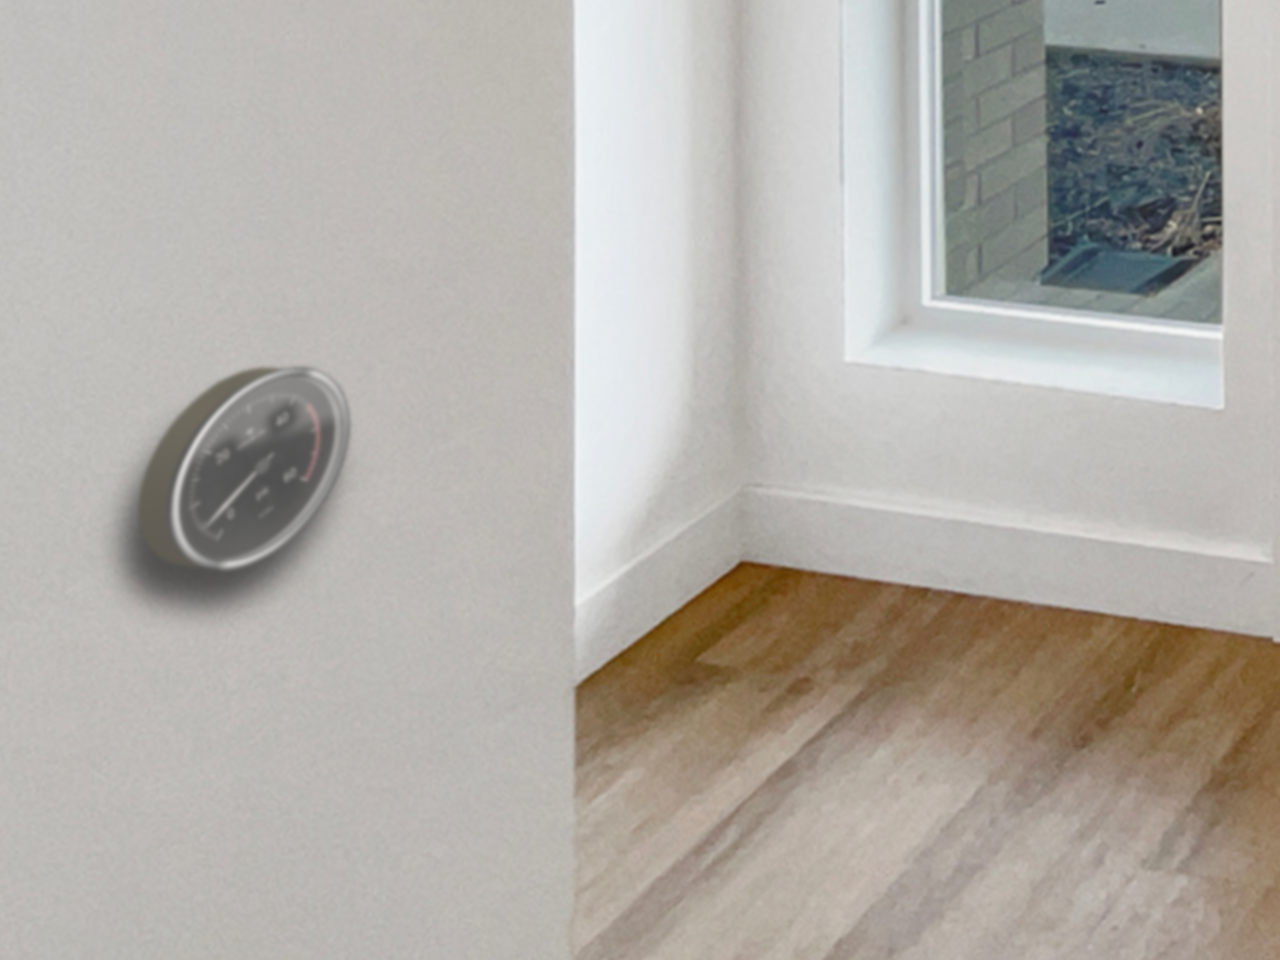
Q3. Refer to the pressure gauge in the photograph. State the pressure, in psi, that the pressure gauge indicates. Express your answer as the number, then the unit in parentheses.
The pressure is 5 (psi)
